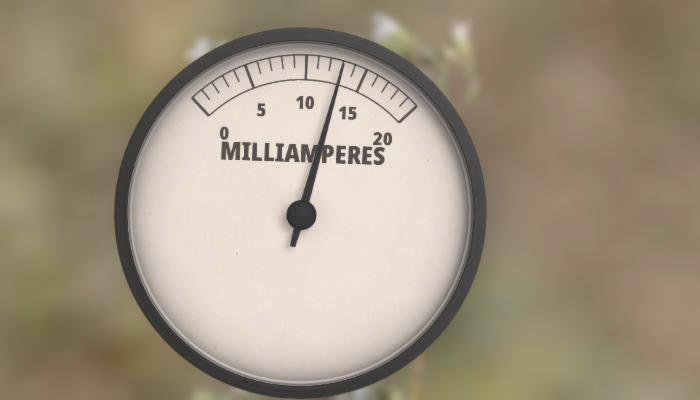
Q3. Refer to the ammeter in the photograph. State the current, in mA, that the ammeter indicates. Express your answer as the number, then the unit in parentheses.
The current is 13 (mA)
